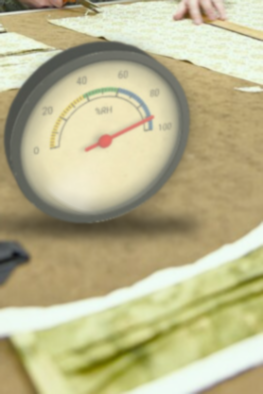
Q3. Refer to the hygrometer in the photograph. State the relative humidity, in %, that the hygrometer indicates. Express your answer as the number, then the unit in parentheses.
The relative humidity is 90 (%)
